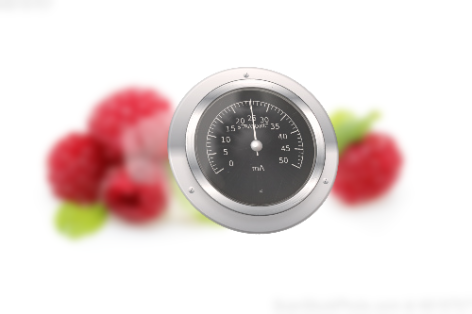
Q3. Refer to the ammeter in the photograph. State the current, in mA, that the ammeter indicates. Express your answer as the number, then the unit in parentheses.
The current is 25 (mA)
